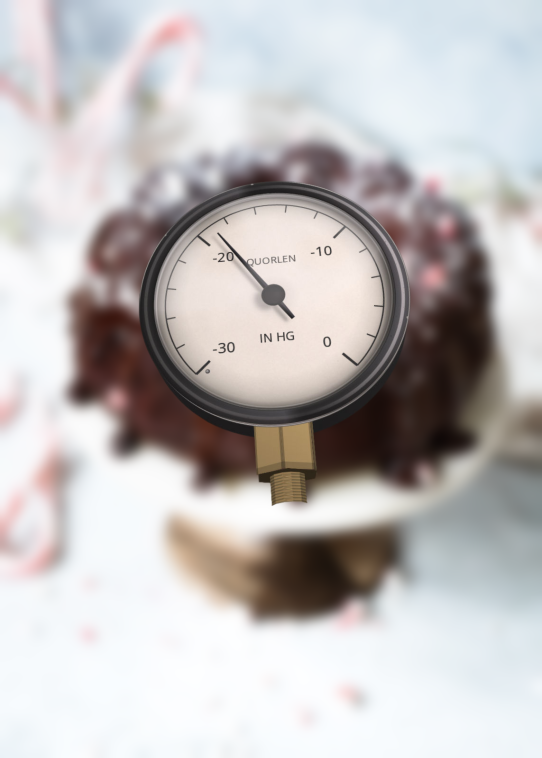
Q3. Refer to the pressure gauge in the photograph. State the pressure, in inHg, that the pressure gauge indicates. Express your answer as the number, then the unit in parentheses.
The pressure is -19 (inHg)
